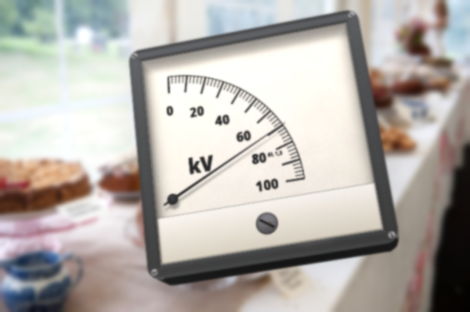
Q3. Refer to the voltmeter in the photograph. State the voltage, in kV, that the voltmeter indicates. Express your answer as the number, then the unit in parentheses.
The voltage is 70 (kV)
